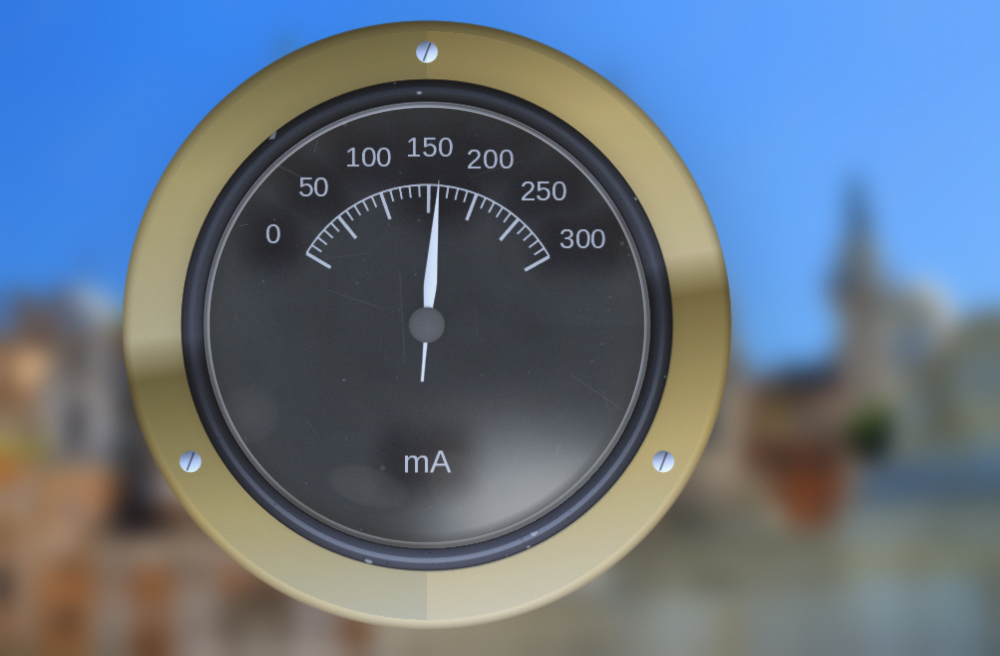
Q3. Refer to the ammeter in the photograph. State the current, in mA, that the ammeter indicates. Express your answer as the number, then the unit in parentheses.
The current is 160 (mA)
